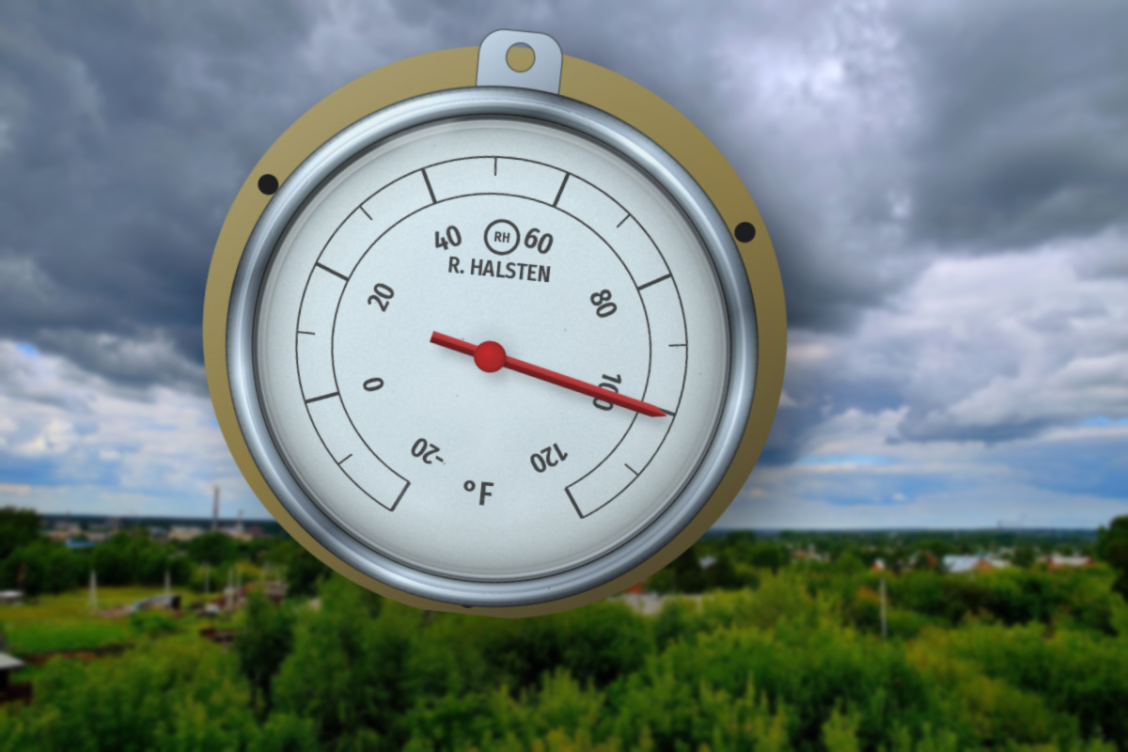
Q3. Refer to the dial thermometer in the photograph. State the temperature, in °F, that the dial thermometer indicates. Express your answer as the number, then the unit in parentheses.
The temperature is 100 (°F)
